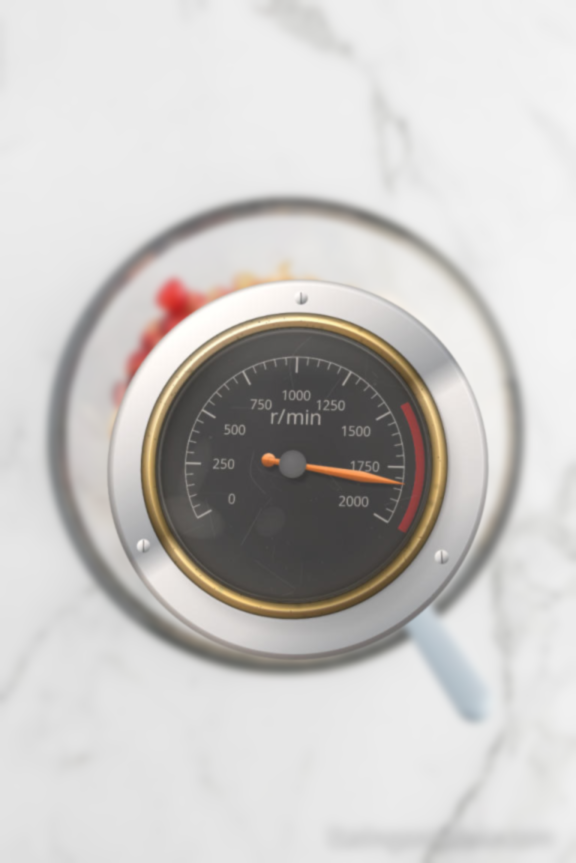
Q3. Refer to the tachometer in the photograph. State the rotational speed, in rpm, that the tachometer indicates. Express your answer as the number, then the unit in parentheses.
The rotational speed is 1825 (rpm)
